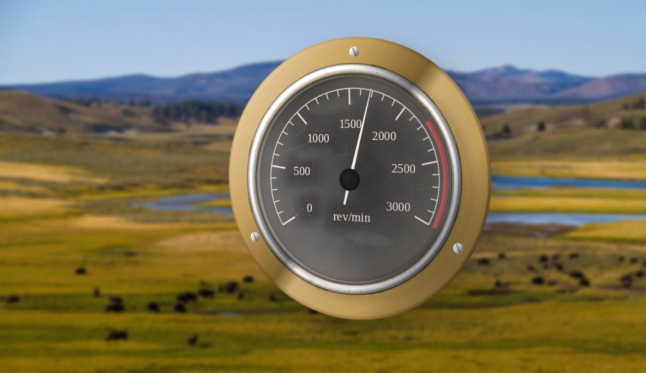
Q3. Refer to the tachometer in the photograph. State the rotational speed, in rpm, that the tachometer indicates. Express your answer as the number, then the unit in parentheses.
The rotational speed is 1700 (rpm)
